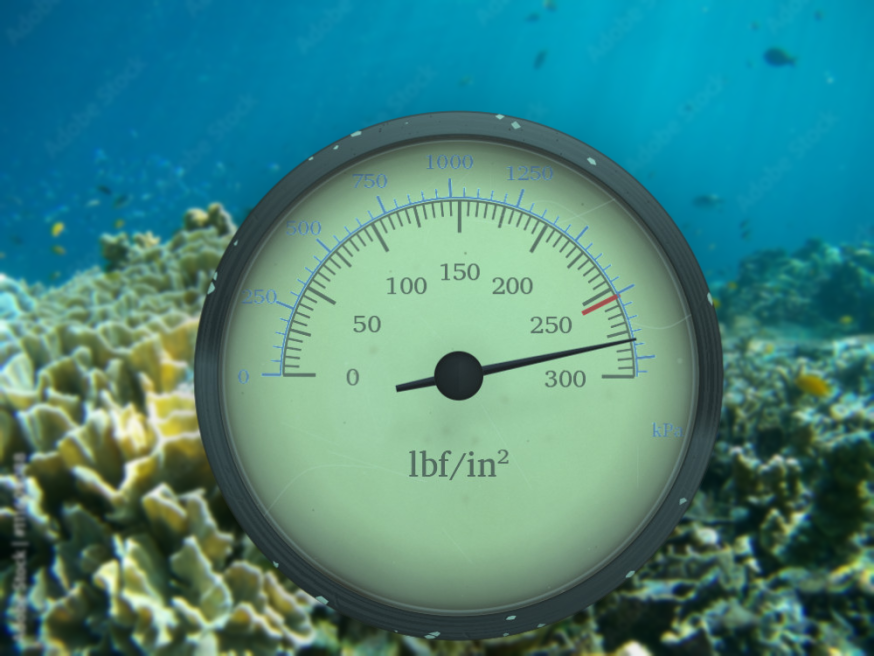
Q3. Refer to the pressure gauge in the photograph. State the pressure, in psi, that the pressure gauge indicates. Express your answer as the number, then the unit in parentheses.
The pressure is 280 (psi)
